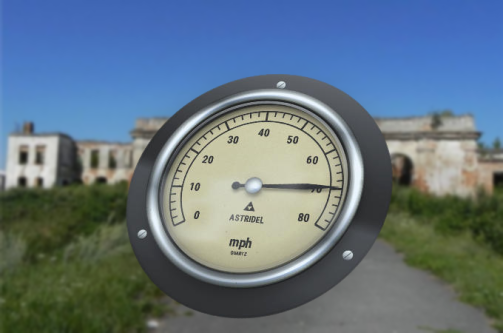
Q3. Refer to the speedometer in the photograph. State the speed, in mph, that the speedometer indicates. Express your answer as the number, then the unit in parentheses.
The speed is 70 (mph)
